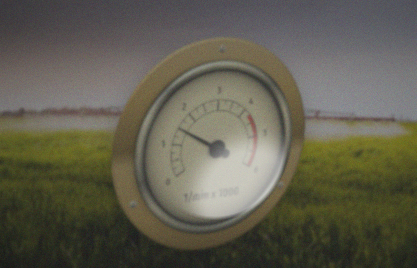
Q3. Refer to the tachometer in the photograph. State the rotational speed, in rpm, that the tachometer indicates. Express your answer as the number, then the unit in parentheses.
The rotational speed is 1500 (rpm)
